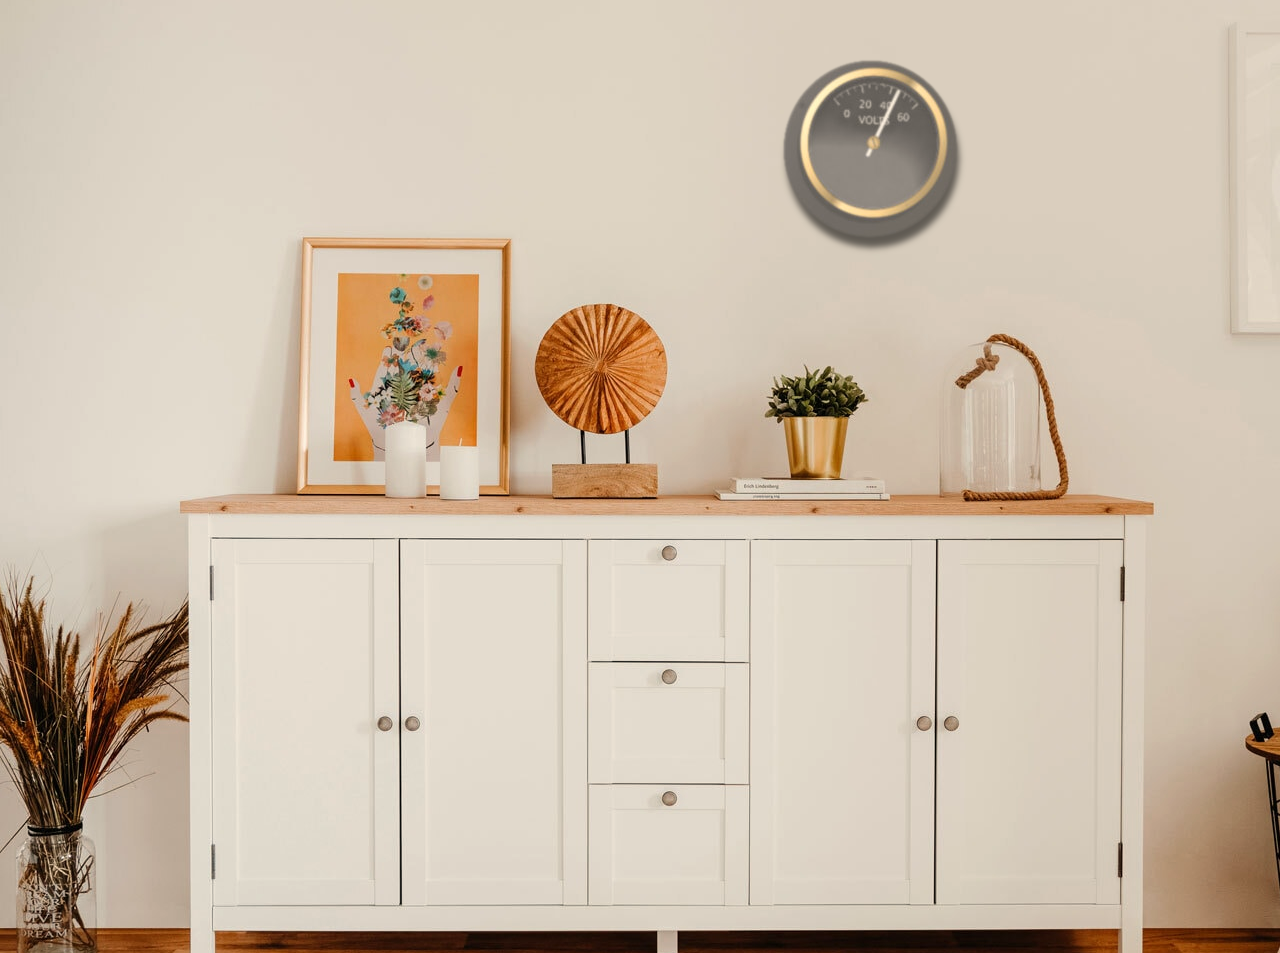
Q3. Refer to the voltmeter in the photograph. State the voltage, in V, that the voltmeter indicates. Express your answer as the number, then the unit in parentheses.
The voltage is 45 (V)
